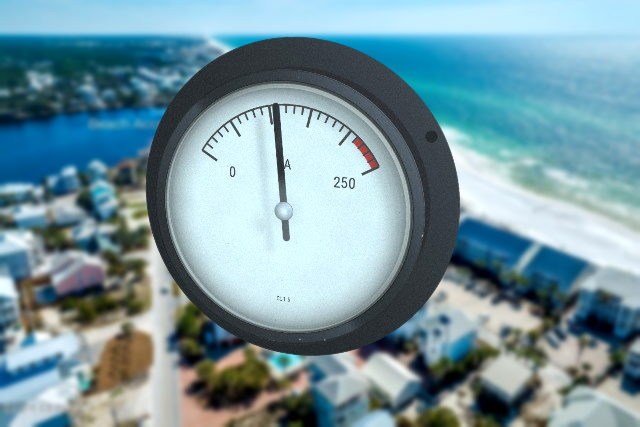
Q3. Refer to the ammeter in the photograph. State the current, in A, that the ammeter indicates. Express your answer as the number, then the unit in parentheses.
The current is 110 (A)
